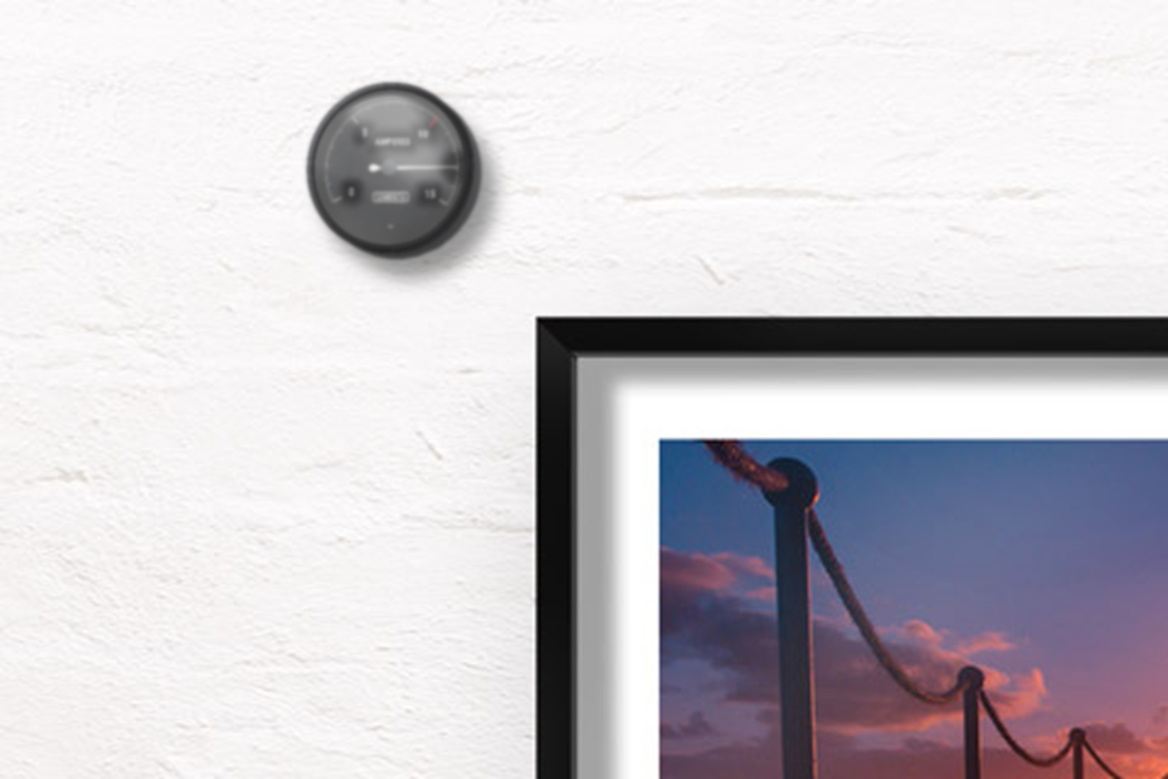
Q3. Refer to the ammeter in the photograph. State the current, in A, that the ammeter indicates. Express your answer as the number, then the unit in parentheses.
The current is 13 (A)
